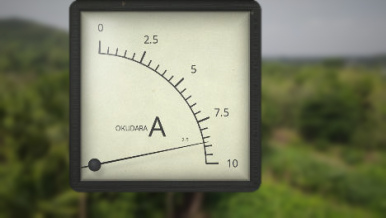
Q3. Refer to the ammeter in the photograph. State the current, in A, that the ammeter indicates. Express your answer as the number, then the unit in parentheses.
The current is 8.75 (A)
